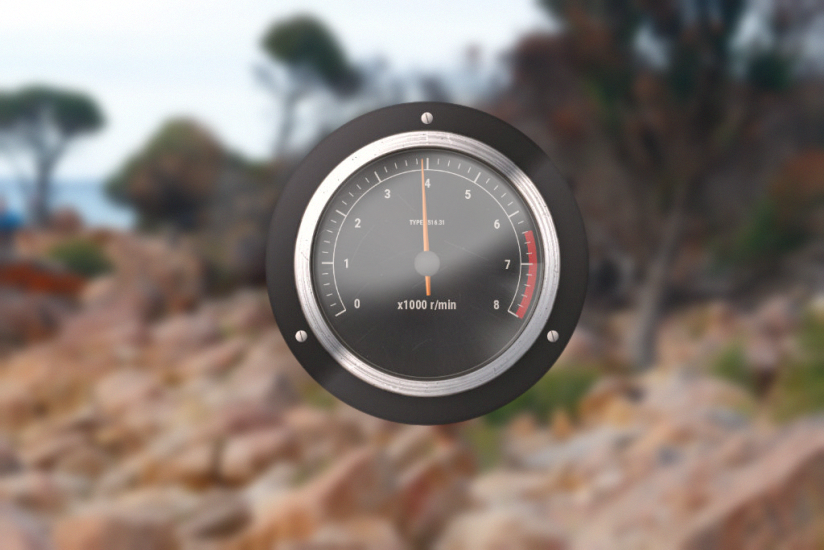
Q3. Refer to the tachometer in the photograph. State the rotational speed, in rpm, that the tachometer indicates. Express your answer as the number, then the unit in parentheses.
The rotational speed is 3900 (rpm)
